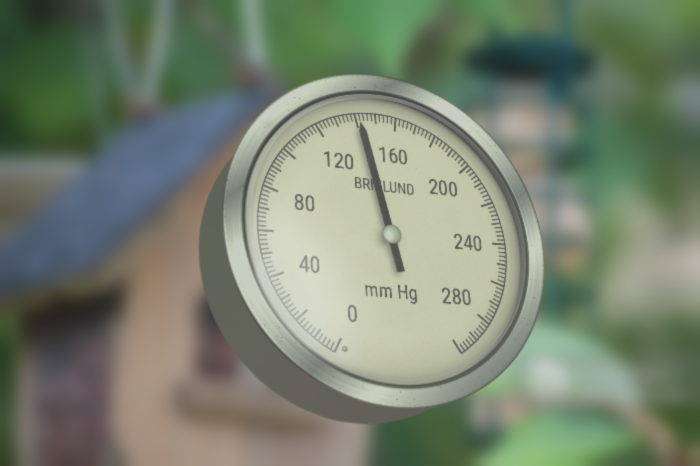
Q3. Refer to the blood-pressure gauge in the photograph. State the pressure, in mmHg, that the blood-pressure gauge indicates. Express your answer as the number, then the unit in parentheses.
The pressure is 140 (mmHg)
